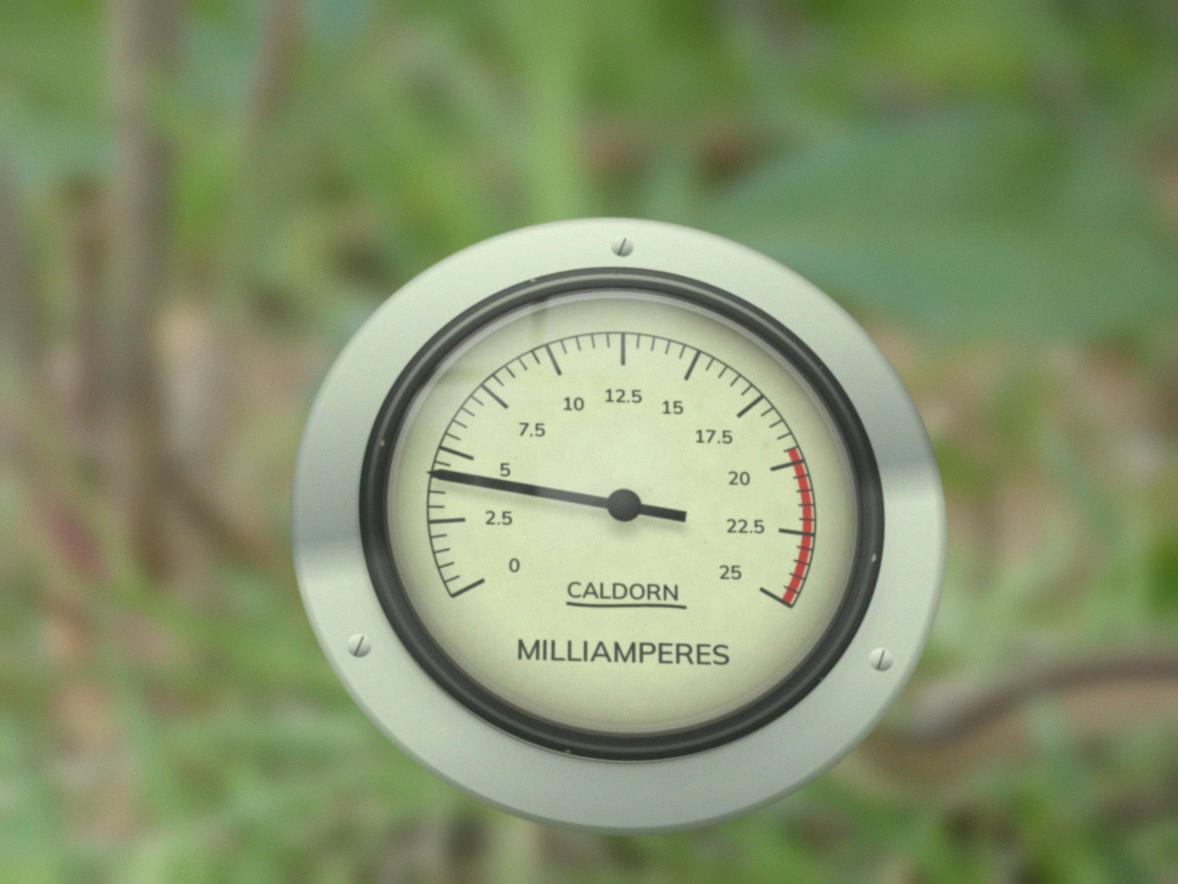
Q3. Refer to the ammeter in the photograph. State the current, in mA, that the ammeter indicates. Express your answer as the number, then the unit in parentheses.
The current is 4 (mA)
